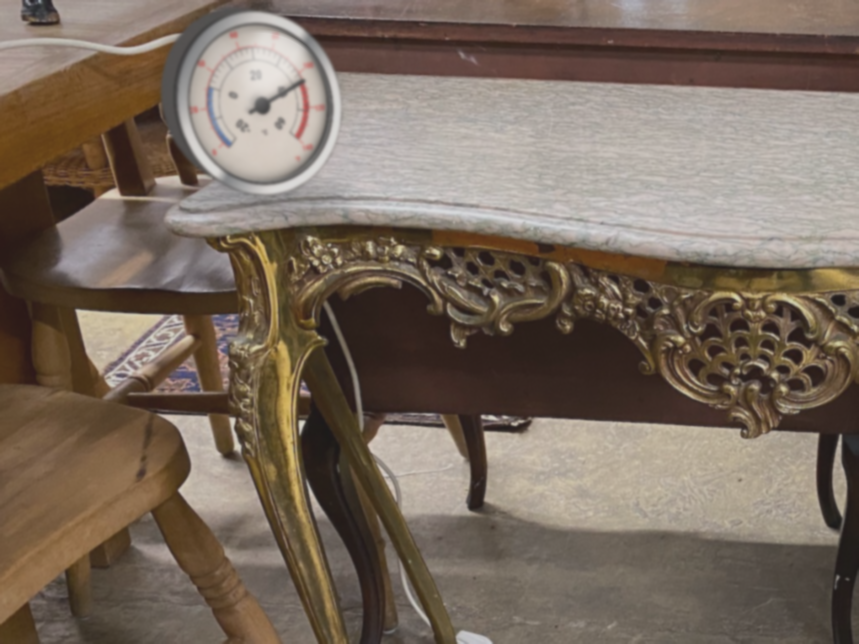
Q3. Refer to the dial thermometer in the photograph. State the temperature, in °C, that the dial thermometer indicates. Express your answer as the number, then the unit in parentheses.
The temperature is 40 (°C)
